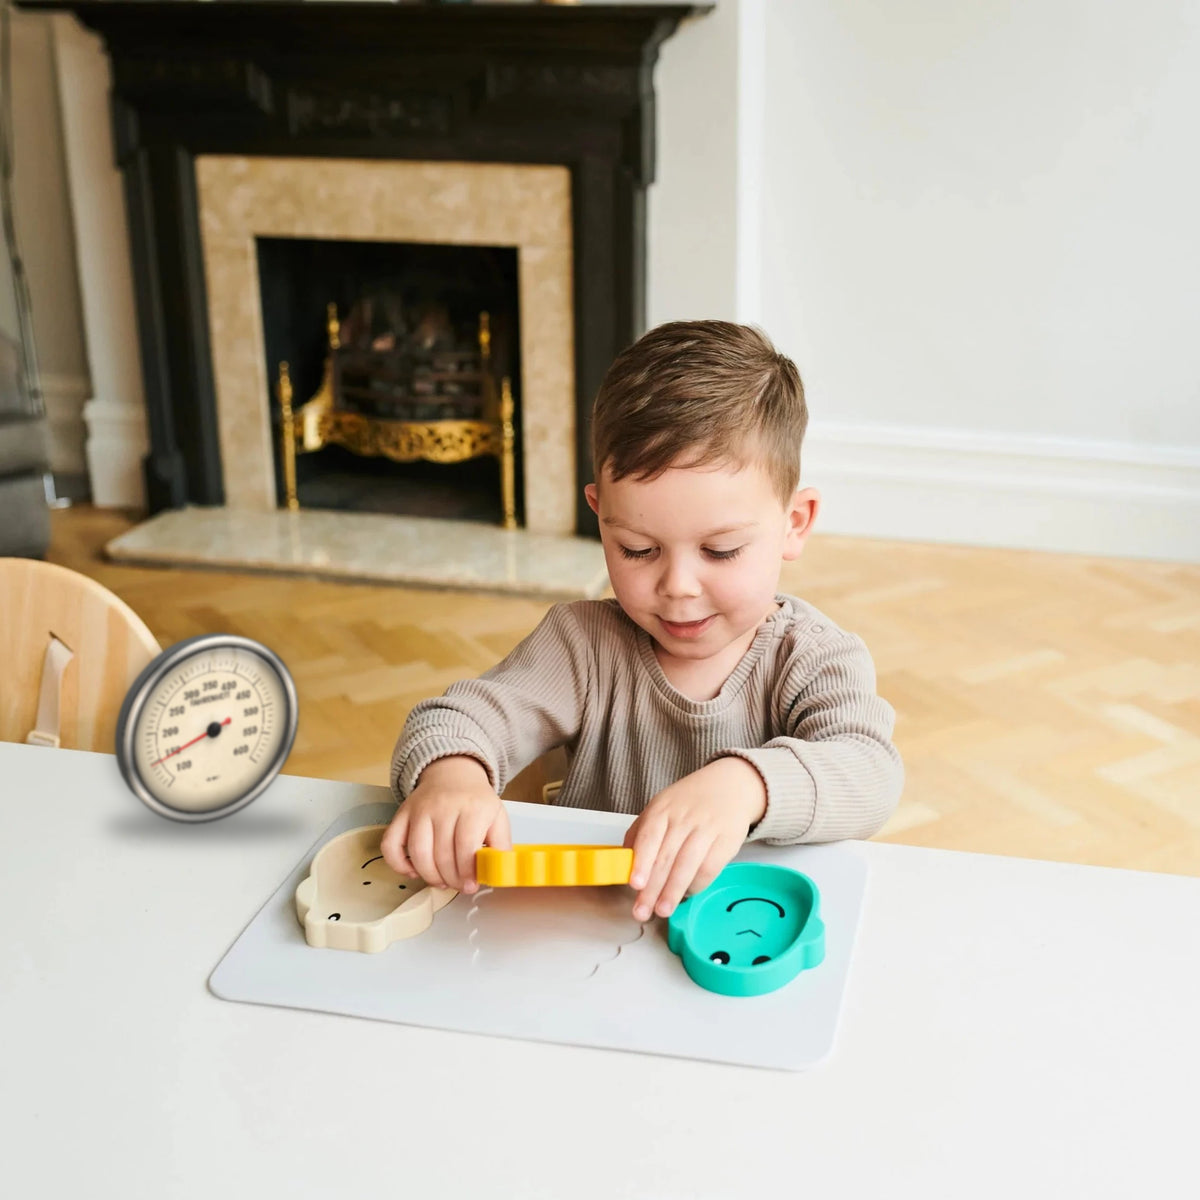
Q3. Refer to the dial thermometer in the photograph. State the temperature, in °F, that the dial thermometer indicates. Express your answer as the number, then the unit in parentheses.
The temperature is 150 (°F)
